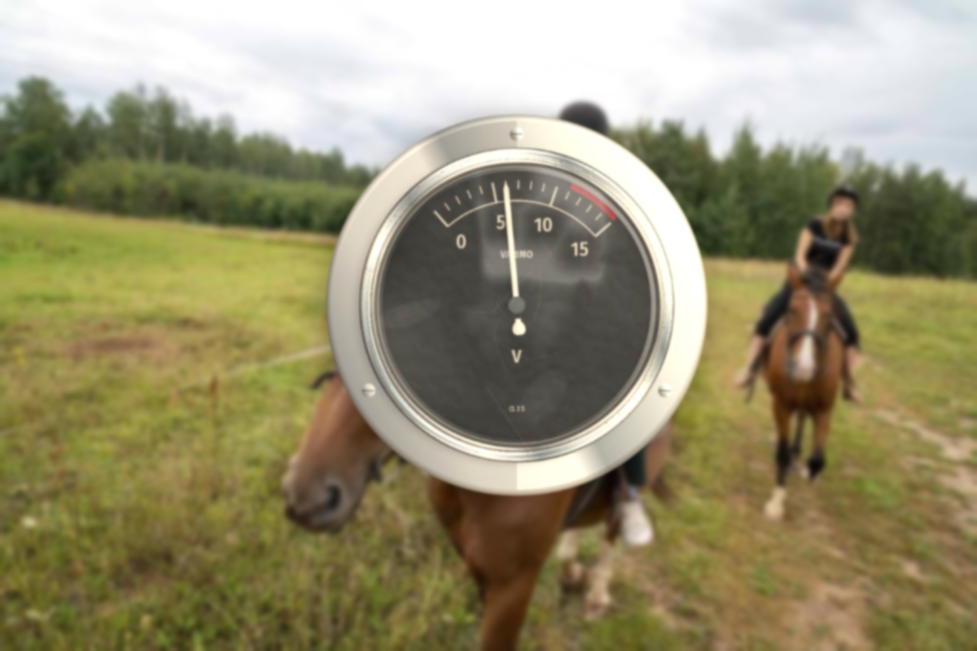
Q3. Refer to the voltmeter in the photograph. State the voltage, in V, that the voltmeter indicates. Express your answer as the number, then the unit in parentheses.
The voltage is 6 (V)
